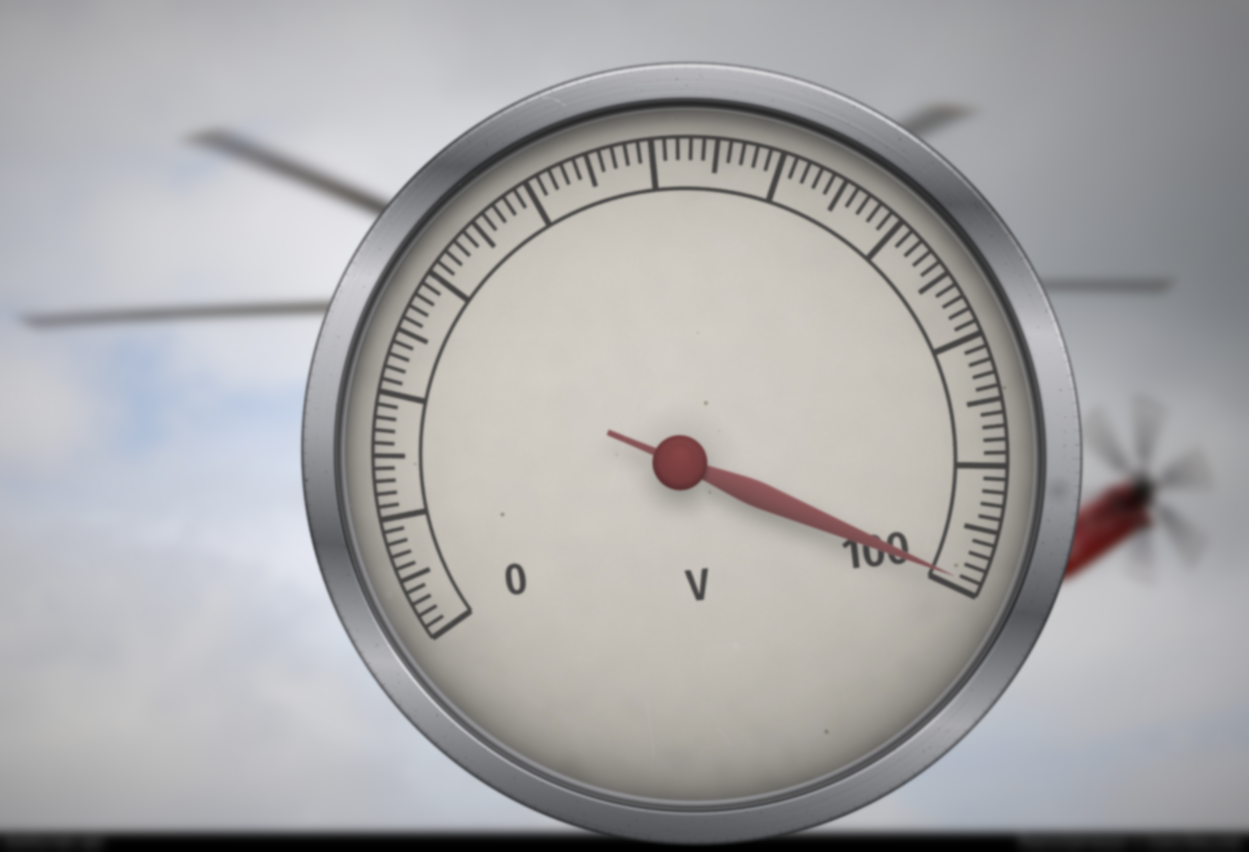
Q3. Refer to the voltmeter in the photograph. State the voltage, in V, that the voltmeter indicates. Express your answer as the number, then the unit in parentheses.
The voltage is 99 (V)
